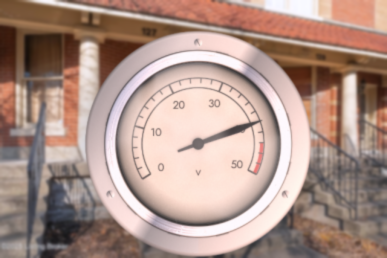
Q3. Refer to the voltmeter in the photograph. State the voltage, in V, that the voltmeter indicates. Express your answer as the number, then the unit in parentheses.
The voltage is 40 (V)
